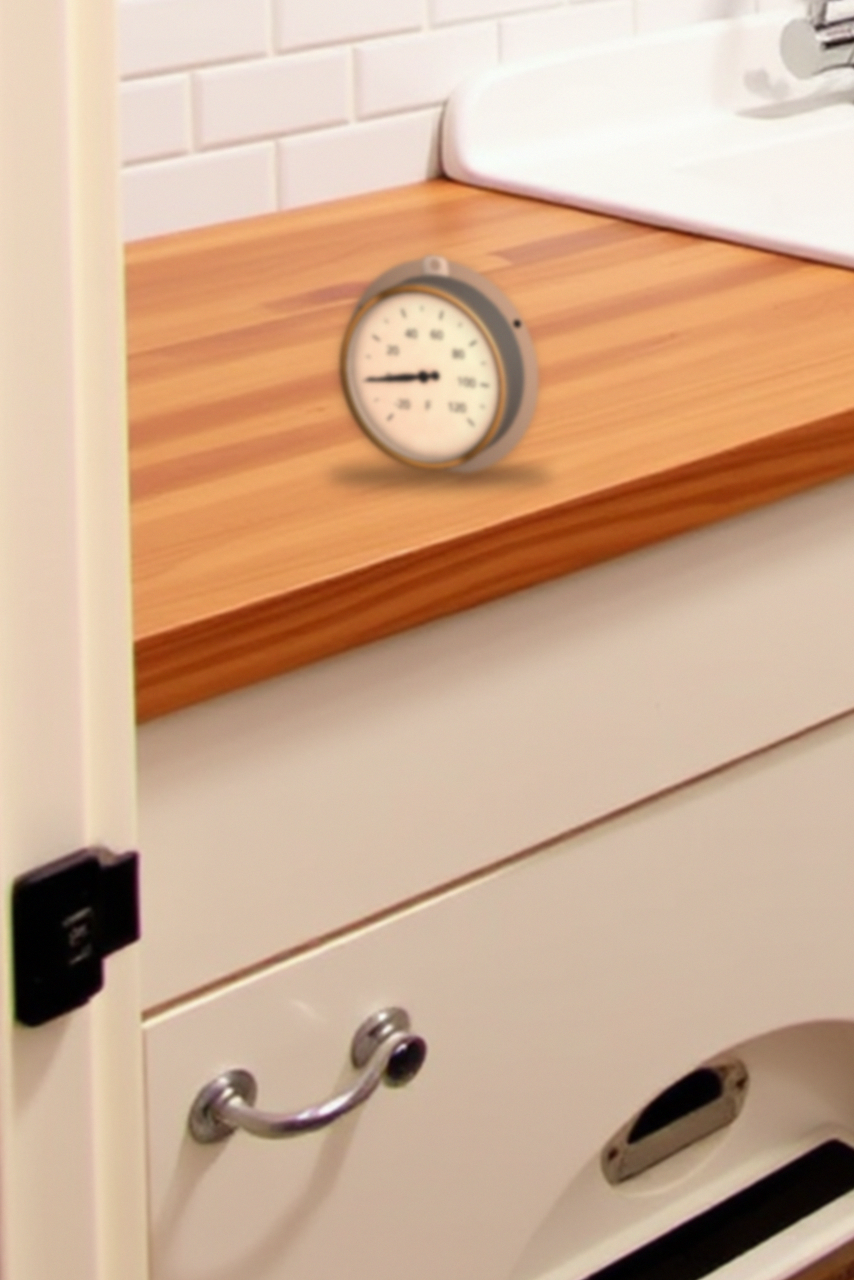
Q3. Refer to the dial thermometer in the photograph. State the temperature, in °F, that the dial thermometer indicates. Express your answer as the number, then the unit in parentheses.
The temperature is 0 (°F)
